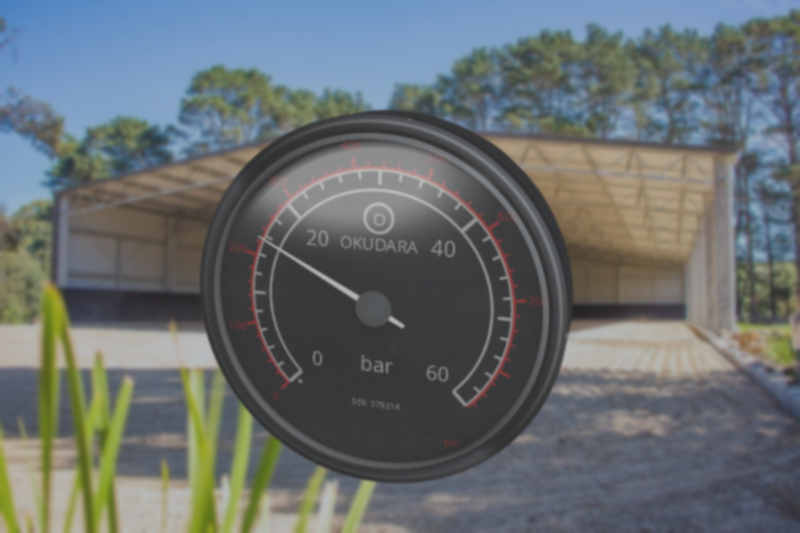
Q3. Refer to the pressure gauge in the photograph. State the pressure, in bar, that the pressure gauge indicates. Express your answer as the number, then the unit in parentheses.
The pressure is 16 (bar)
